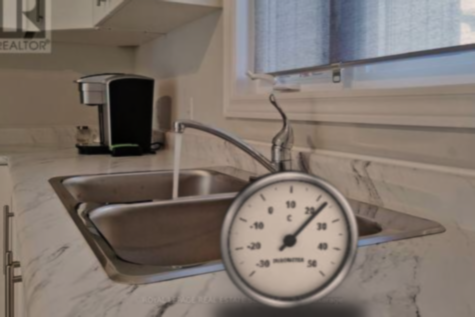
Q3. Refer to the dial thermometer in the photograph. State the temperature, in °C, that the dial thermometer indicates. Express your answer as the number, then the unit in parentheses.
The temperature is 22.5 (°C)
